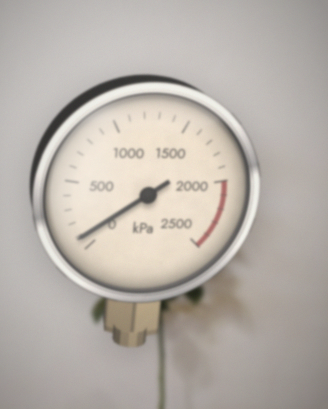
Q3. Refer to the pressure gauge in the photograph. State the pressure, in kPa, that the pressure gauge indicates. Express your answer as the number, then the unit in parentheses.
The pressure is 100 (kPa)
